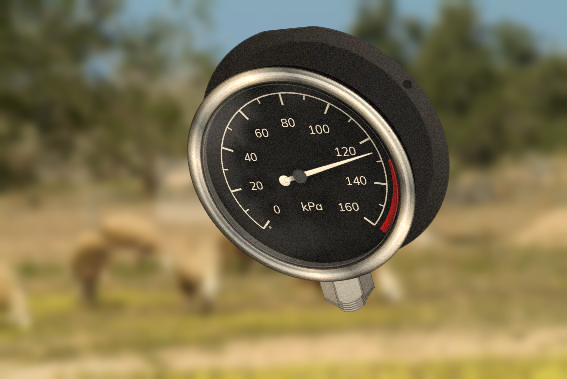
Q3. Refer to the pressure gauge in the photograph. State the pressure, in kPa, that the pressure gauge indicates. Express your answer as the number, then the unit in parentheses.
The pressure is 125 (kPa)
